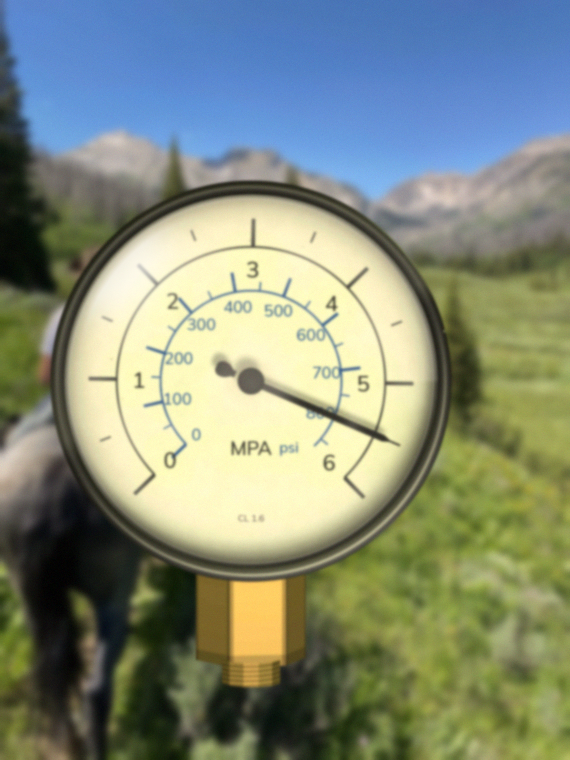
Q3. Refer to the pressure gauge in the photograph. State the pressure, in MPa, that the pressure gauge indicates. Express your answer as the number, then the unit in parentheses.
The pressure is 5.5 (MPa)
